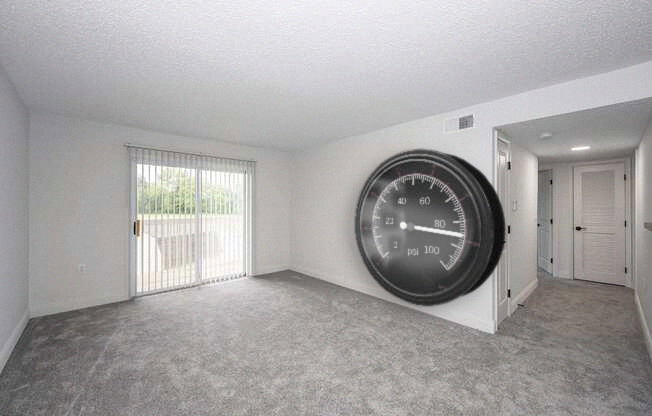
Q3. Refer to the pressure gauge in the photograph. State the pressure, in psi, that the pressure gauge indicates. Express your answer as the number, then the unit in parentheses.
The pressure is 85 (psi)
